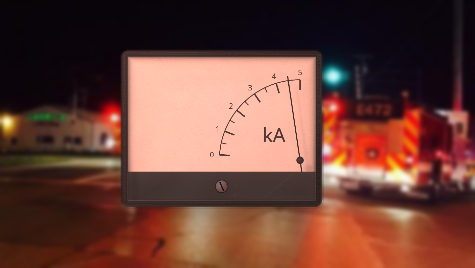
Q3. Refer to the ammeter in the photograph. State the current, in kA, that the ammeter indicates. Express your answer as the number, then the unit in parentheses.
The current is 4.5 (kA)
